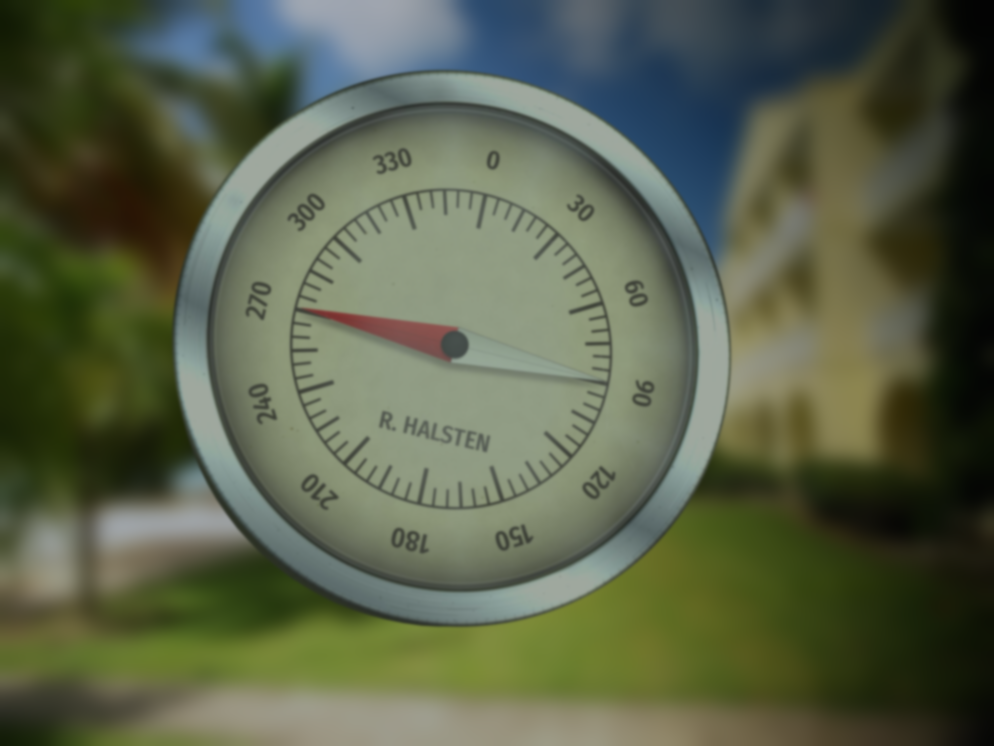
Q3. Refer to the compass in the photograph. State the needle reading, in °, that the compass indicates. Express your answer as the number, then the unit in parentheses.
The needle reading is 270 (°)
